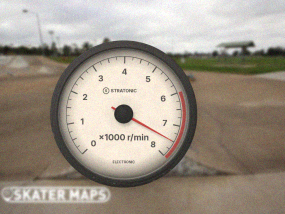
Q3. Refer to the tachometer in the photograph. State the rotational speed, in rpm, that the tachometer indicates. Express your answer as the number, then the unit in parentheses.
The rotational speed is 7500 (rpm)
